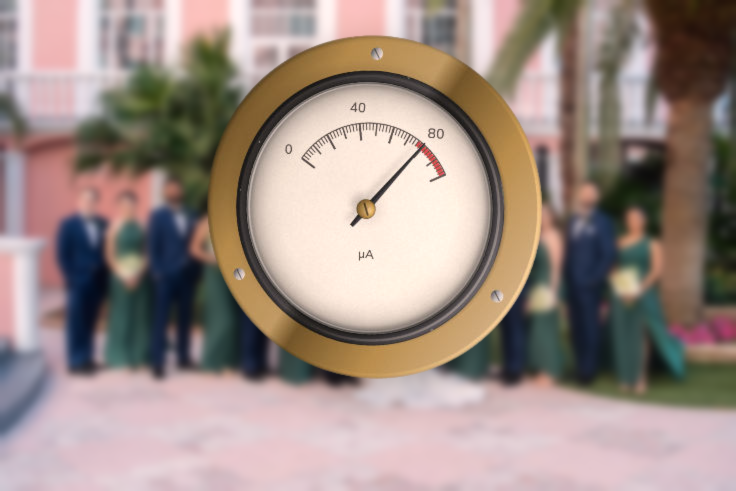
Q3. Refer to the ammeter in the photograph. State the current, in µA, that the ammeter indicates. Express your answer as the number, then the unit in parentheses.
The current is 80 (µA)
